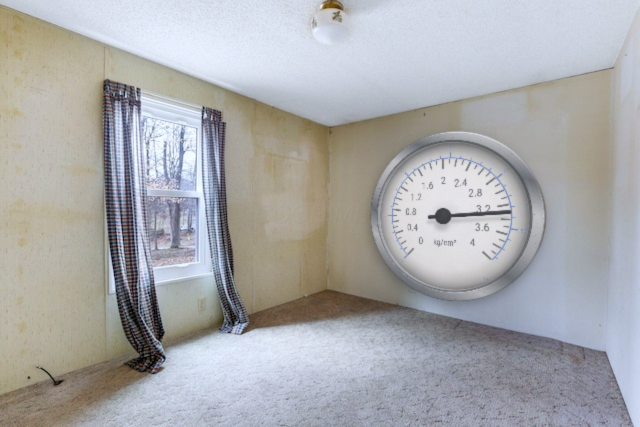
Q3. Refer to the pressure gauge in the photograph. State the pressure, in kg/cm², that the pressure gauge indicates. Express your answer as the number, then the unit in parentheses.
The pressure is 3.3 (kg/cm²)
